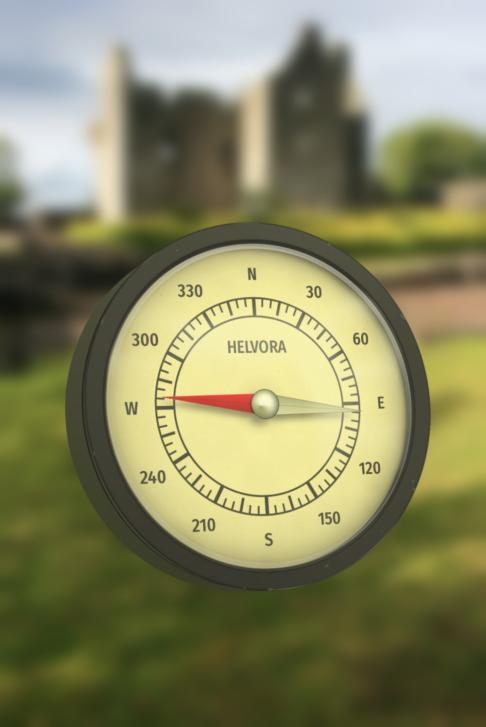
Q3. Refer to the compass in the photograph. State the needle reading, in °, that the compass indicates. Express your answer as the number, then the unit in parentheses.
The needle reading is 275 (°)
